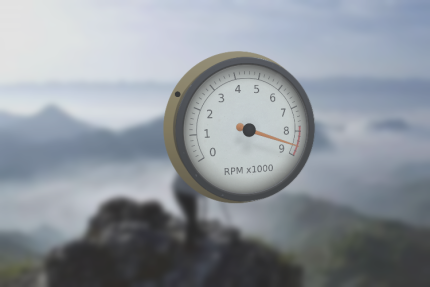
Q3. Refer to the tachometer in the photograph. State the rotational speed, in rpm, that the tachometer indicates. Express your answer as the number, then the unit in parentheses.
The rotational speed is 8600 (rpm)
